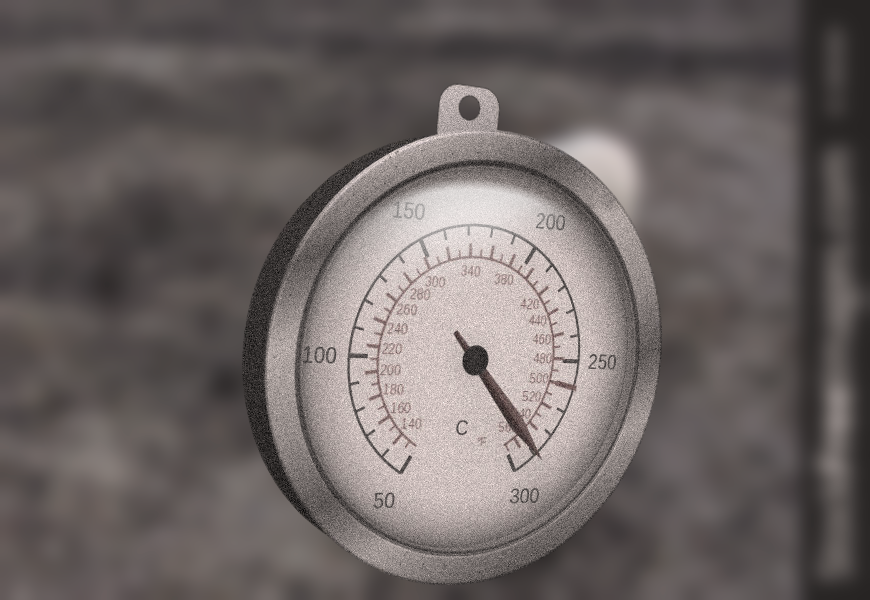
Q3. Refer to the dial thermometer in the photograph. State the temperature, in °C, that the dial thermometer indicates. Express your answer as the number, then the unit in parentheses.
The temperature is 290 (°C)
